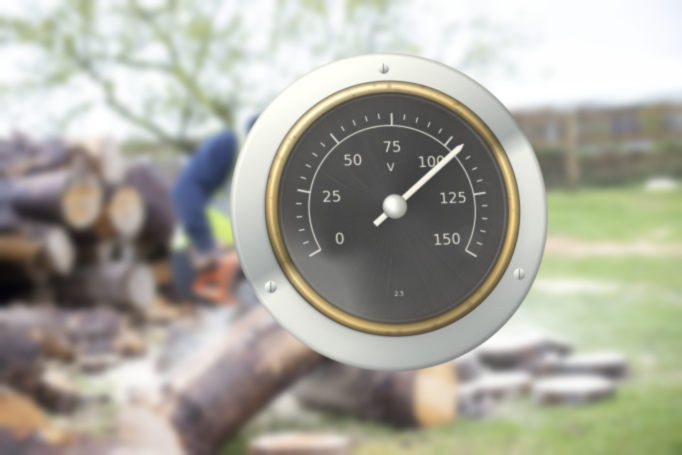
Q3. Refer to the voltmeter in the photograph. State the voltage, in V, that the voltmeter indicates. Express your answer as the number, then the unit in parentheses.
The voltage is 105 (V)
